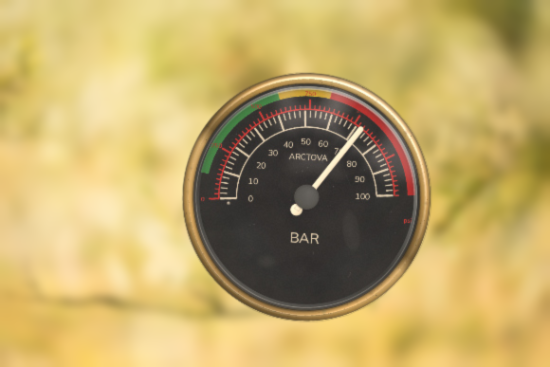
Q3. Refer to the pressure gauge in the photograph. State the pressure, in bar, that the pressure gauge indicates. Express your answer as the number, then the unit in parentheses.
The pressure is 72 (bar)
